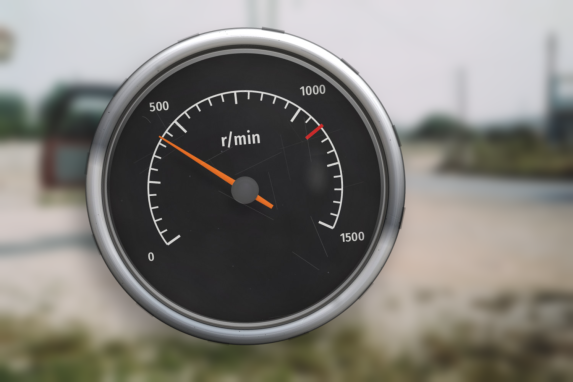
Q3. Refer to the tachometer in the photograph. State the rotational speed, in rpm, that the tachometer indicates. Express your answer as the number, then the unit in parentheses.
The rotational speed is 425 (rpm)
